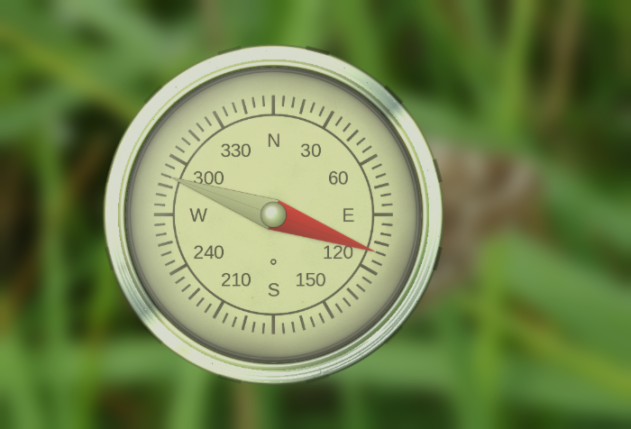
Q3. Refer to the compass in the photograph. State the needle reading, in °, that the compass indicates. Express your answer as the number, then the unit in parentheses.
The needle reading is 110 (°)
